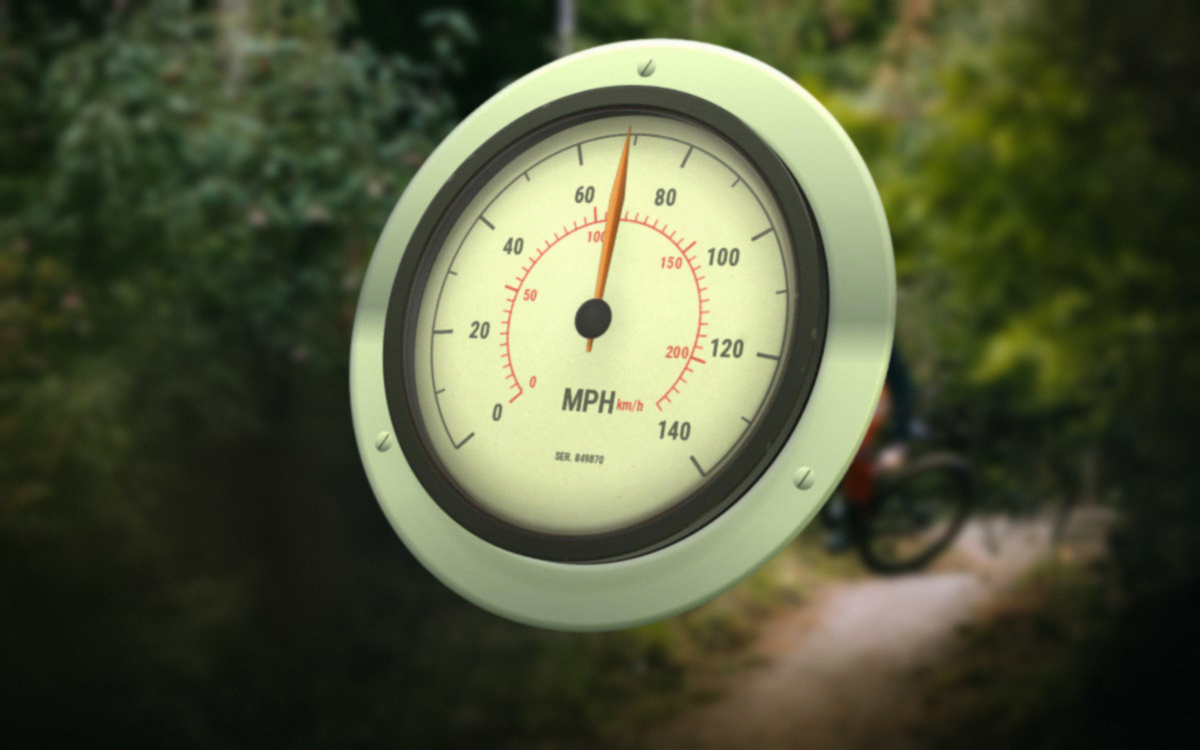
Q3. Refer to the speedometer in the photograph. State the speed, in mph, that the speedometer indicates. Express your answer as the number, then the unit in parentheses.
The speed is 70 (mph)
